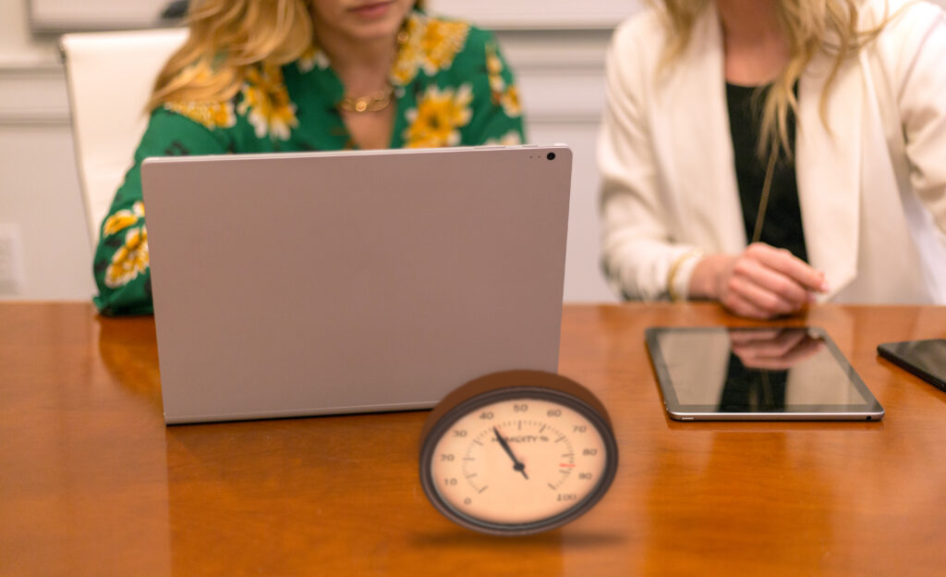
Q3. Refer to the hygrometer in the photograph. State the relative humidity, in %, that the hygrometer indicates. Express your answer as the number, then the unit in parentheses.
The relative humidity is 40 (%)
